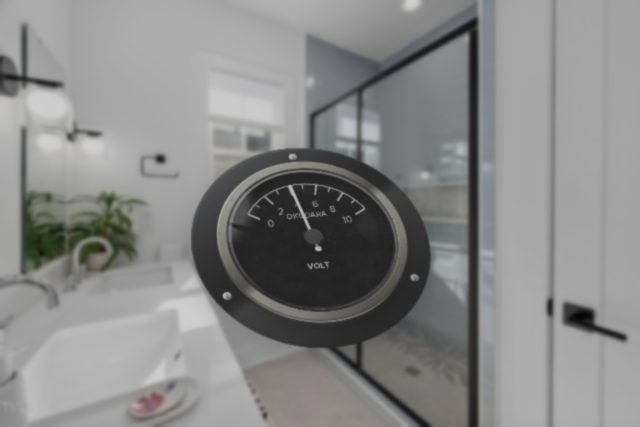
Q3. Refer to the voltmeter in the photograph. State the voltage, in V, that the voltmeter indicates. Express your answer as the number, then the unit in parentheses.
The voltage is 4 (V)
